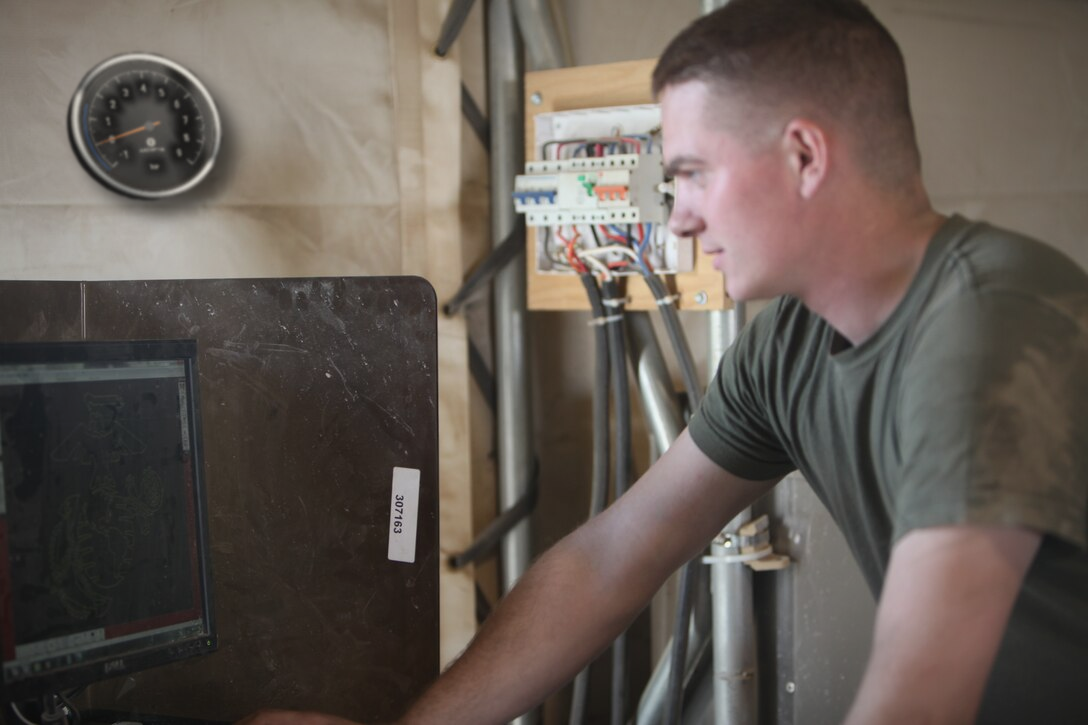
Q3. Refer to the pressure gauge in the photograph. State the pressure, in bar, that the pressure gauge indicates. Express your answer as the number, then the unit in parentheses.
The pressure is 0 (bar)
